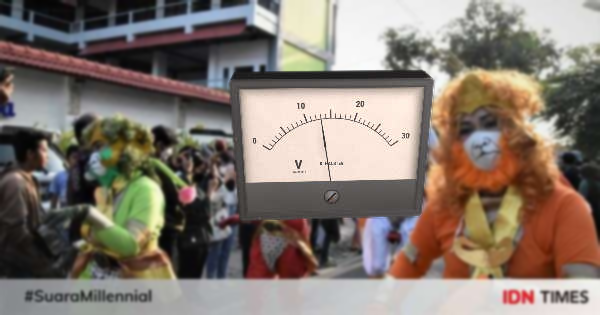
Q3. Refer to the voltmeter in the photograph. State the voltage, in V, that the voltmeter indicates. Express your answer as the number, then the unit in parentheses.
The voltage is 13 (V)
